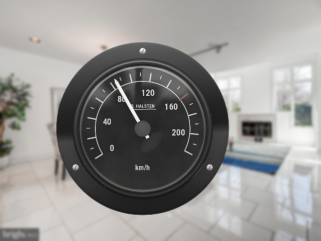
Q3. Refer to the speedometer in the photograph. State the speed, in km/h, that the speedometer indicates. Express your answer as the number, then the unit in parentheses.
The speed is 85 (km/h)
